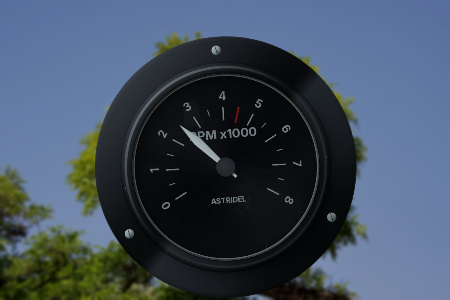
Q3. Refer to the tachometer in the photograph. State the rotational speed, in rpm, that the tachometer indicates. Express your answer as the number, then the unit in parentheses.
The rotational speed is 2500 (rpm)
